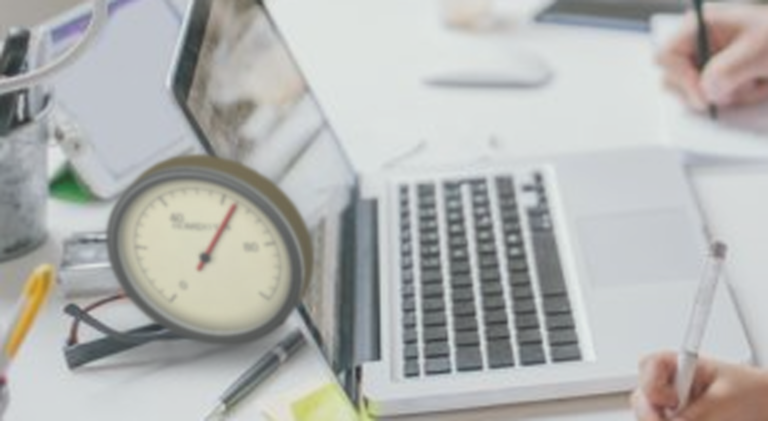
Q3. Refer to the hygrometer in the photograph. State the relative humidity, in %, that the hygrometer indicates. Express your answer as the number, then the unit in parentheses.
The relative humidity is 64 (%)
